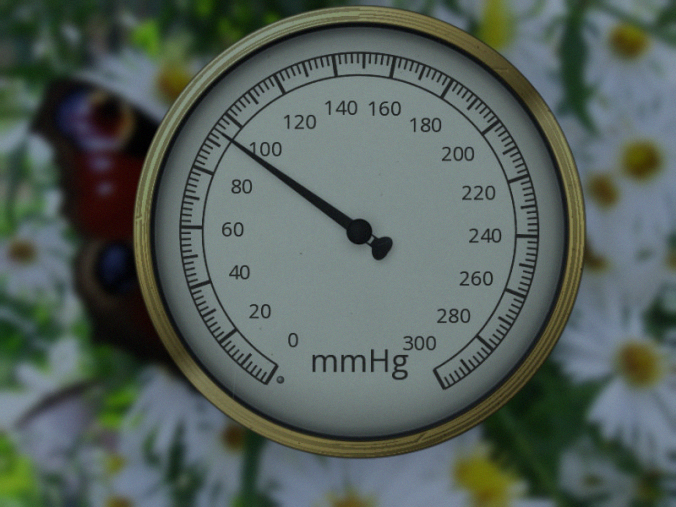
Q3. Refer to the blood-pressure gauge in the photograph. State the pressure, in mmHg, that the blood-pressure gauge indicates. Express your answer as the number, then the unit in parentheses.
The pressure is 94 (mmHg)
